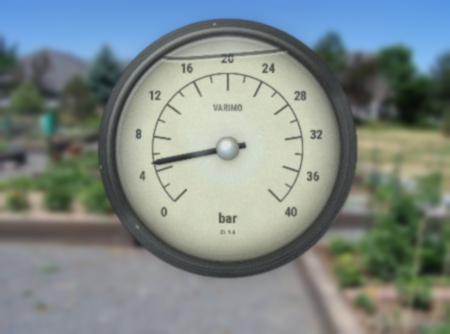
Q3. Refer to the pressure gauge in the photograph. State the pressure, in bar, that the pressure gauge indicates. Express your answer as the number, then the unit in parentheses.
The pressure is 5 (bar)
